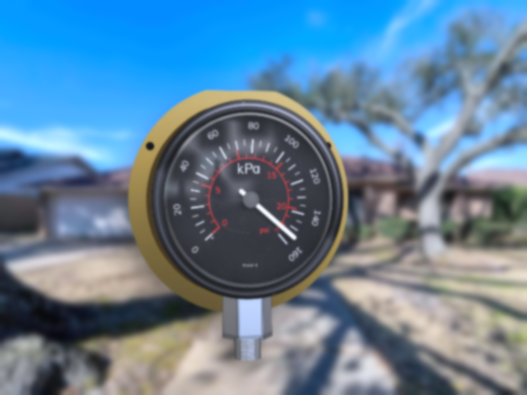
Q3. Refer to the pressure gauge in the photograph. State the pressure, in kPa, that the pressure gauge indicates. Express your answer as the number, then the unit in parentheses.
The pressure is 155 (kPa)
